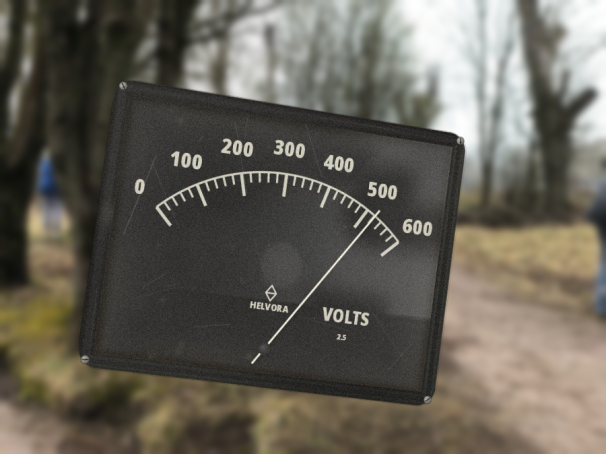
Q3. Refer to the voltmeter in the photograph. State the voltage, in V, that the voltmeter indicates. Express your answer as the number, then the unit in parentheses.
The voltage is 520 (V)
